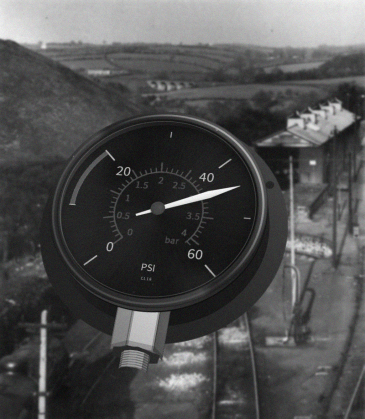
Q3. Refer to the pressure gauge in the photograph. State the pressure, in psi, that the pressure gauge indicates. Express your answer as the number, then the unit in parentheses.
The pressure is 45 (psi)
